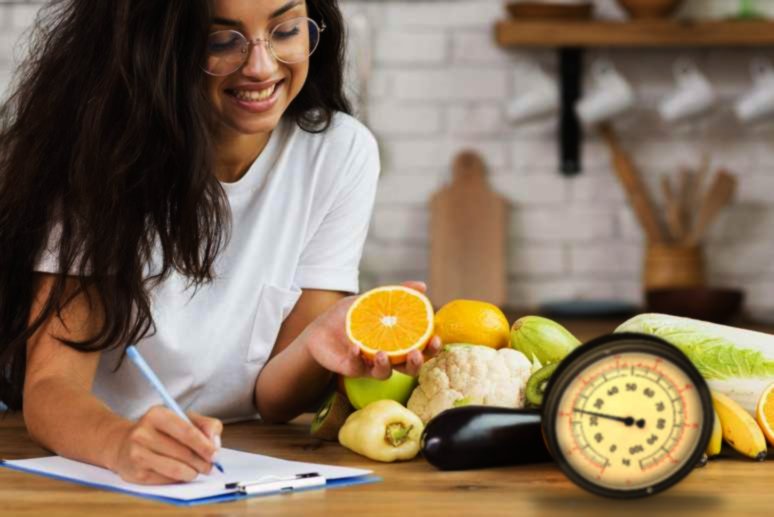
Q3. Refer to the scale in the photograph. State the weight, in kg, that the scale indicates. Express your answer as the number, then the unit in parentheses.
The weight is 25 (kg)
